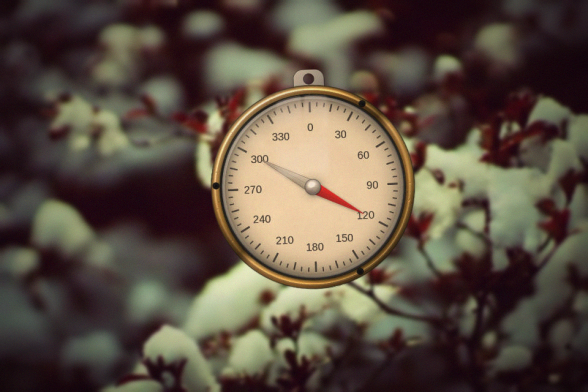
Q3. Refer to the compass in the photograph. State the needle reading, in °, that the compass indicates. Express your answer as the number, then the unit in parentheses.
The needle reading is 120 (°)
